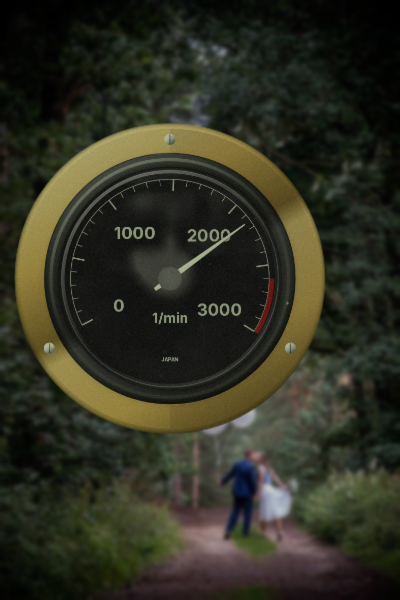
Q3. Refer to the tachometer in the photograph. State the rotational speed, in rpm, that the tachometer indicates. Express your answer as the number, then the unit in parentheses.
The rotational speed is 2150 (rpm)
